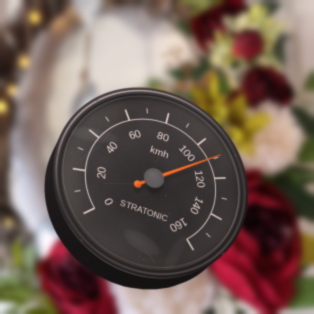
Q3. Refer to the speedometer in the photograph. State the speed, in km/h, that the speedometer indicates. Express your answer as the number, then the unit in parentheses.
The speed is 110 (km/h)
